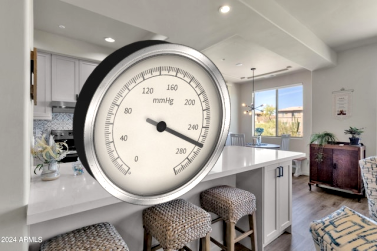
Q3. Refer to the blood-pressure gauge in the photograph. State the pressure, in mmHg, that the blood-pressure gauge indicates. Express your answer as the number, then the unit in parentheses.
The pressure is 260 (mmHg)
